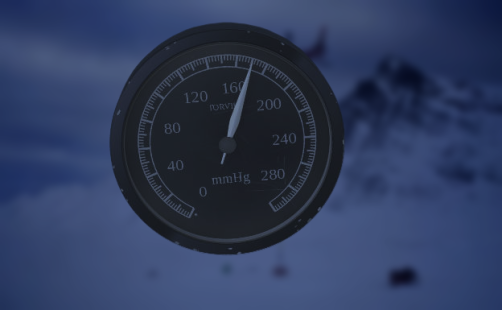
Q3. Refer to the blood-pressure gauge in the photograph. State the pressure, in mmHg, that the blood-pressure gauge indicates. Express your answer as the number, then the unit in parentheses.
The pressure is 170 (mmHg)
